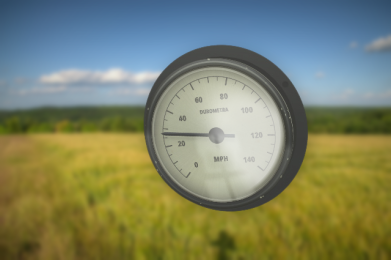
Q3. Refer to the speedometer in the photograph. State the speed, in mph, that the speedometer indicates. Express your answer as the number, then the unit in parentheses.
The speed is 27.5 (mph)
